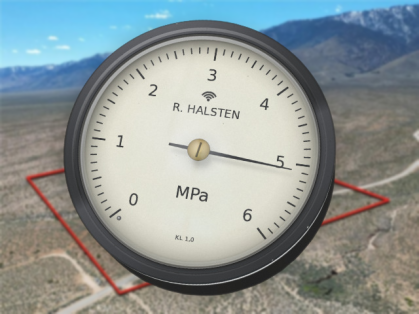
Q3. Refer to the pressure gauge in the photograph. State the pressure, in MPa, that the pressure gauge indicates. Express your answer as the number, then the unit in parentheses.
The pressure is 5.1 (MPa)
